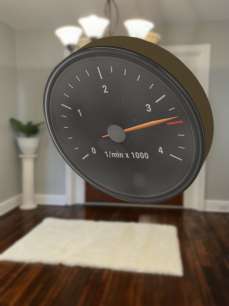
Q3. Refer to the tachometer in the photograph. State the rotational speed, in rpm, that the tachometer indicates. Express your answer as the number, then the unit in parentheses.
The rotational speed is 3300 (rpm)
